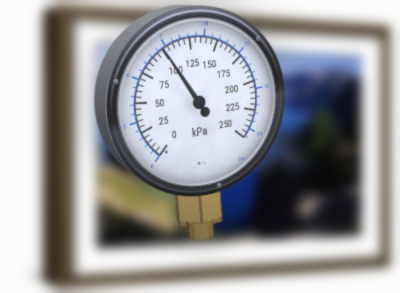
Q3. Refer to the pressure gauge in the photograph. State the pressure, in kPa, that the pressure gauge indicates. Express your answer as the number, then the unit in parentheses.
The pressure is 100 (kPa)
